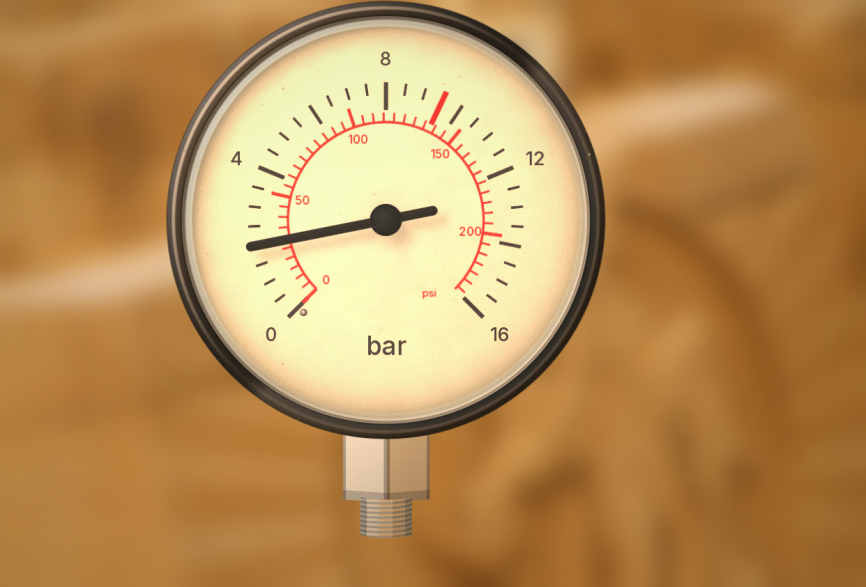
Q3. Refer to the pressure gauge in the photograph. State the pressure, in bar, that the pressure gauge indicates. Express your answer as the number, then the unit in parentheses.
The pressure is 2 (bar)
